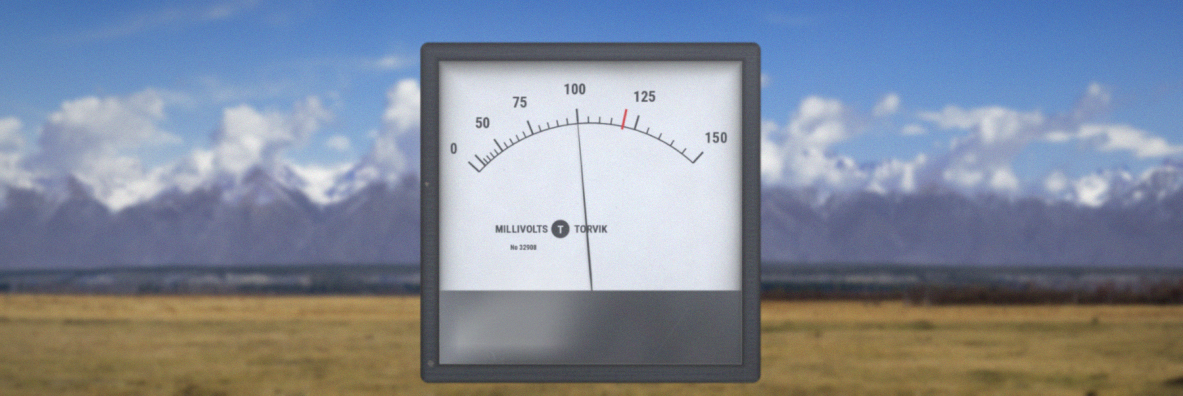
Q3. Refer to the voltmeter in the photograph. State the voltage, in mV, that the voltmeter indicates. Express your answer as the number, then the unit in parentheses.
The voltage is 100 (mV)
